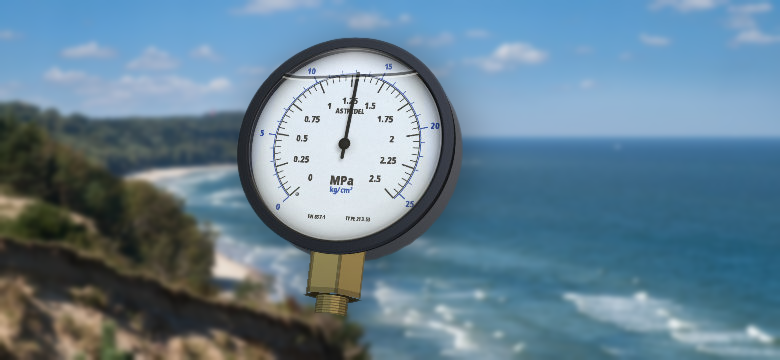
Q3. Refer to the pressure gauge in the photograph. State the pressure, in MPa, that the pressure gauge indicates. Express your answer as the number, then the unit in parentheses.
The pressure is 1.3 (MPa)
